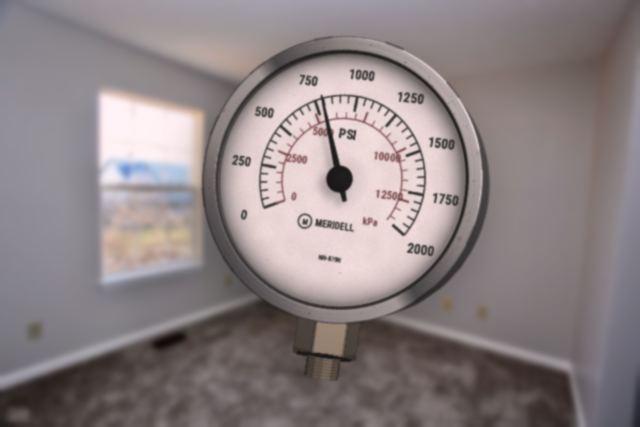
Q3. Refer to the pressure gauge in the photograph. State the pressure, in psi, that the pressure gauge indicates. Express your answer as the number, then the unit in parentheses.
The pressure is 800 (psi)
